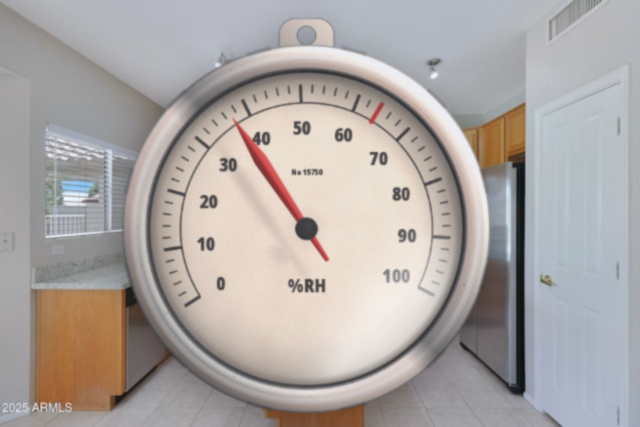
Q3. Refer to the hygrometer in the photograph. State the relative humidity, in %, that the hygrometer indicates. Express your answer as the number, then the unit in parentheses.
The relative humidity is 37 (%)
